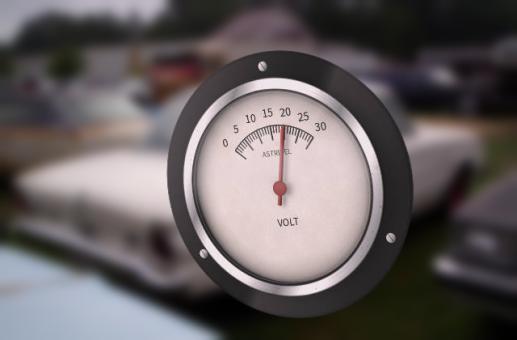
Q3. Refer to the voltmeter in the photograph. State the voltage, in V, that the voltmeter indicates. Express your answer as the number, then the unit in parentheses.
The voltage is 20 (V)
